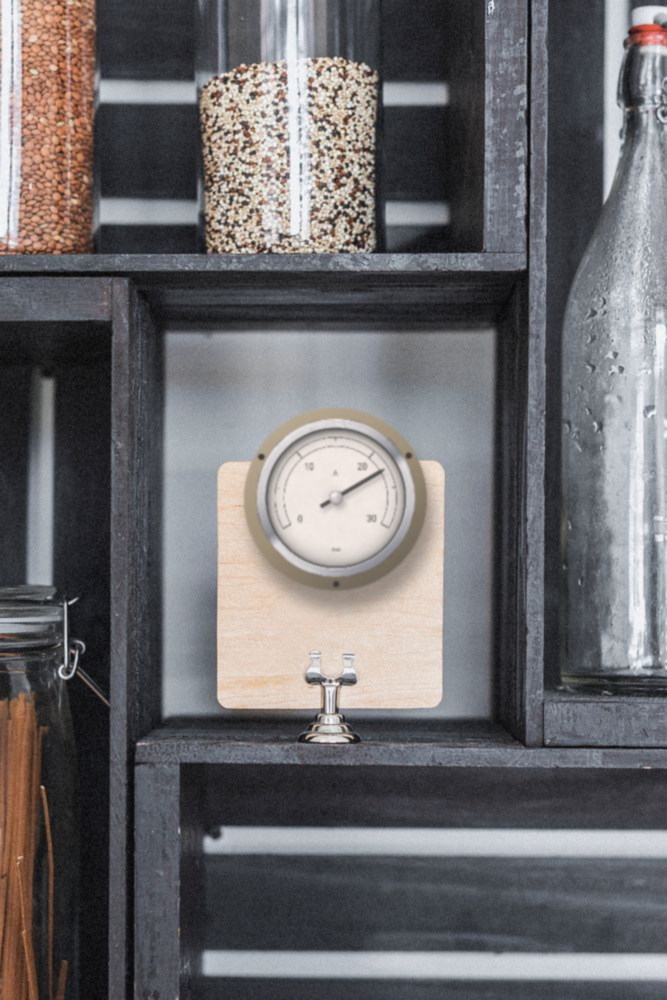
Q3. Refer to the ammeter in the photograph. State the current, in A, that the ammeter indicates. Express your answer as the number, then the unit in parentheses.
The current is 22.5 (A)
